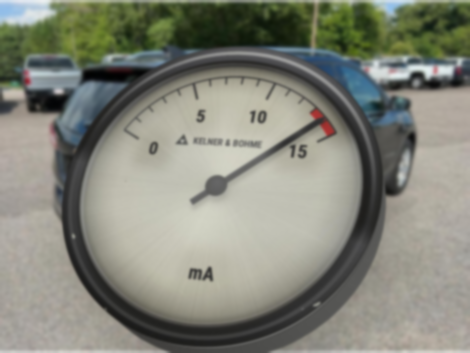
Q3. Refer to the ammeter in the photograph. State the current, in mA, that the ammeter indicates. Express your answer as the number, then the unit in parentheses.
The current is 14 (mA)
